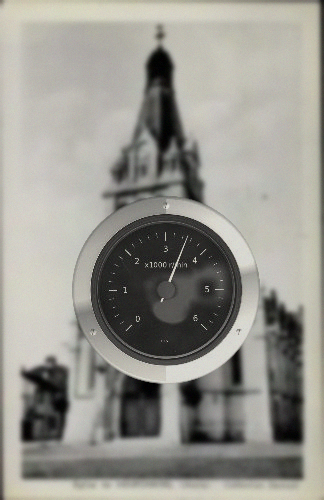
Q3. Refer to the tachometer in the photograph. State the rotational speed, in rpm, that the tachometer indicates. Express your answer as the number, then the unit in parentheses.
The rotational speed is 3500 (rpm)
